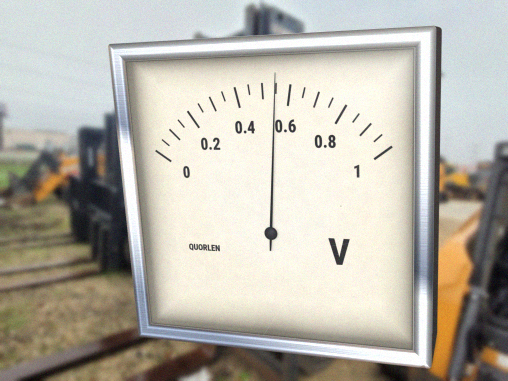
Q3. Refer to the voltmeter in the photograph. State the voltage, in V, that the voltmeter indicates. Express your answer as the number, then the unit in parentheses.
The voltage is 0.55 (V)
